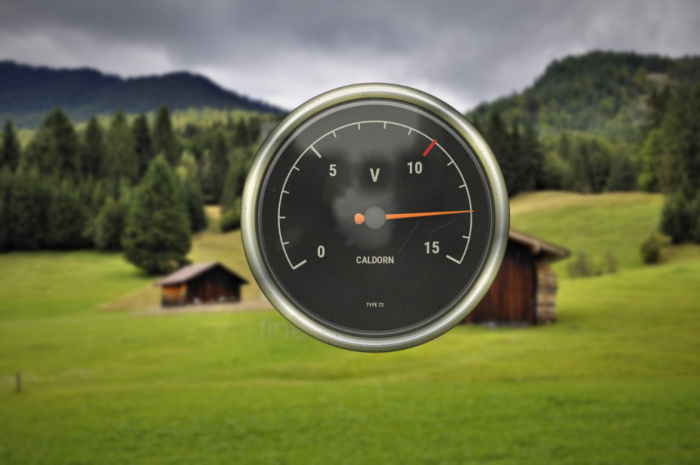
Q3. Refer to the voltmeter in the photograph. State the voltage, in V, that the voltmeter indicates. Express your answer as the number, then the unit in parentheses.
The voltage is 13 (V)
